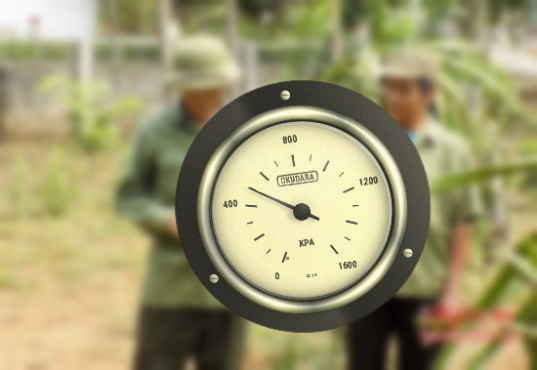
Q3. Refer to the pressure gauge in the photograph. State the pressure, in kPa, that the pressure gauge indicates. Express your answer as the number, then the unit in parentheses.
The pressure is 500 (kPa)
